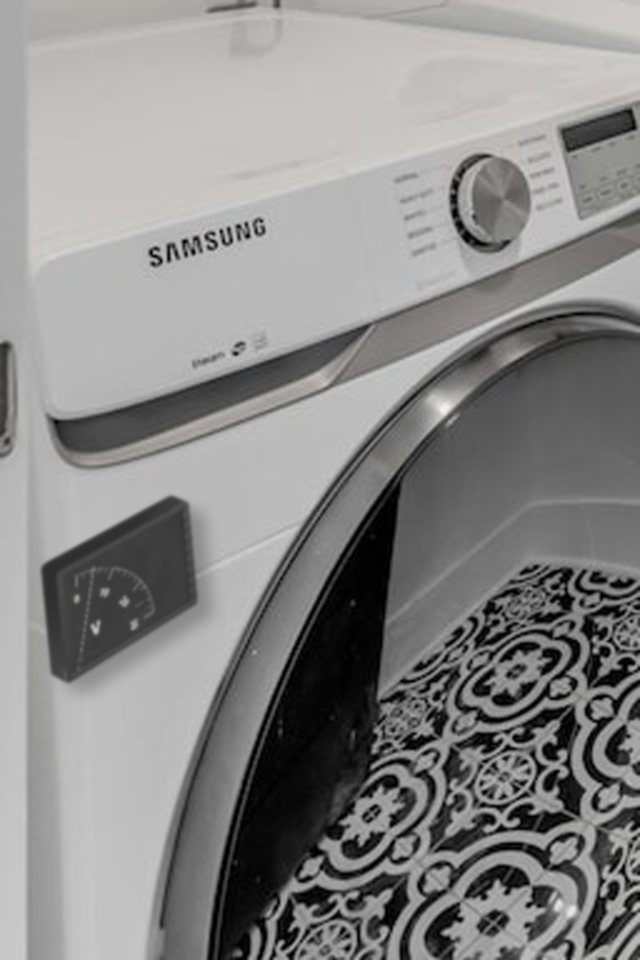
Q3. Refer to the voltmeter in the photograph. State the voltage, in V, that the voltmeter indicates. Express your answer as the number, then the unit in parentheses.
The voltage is 4 (V)
